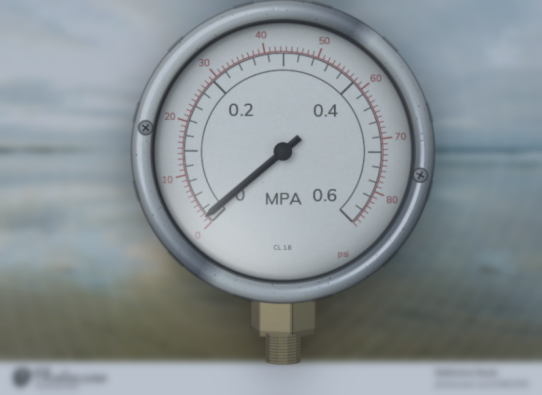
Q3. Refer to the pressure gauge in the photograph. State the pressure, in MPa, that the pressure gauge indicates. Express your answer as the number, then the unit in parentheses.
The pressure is 0.01 (MPa)
